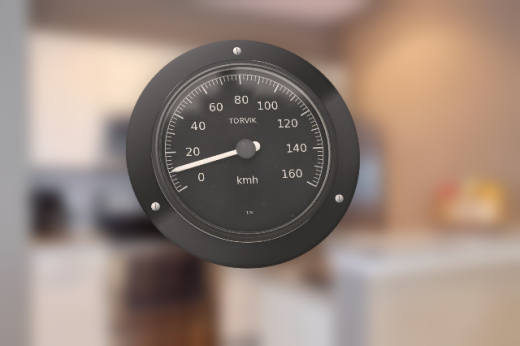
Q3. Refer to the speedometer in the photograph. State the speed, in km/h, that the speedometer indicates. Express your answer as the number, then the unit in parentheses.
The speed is 10 (km/h)
